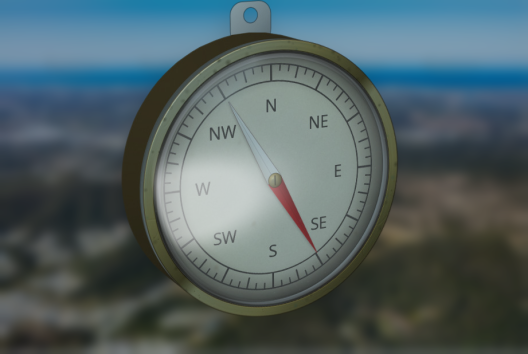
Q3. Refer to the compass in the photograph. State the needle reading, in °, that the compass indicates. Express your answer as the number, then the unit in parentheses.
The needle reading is 150 (°)
